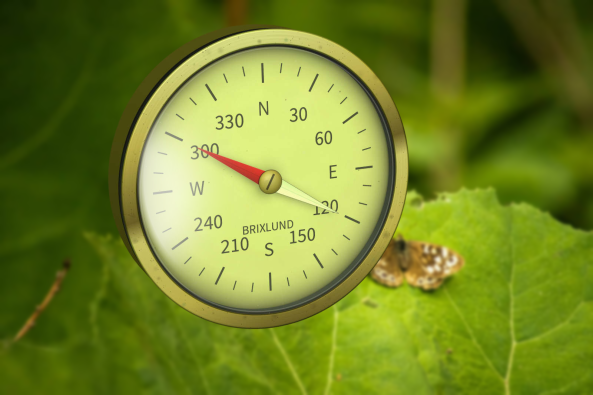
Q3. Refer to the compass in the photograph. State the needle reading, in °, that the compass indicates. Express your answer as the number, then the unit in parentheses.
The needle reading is 300 (°)
